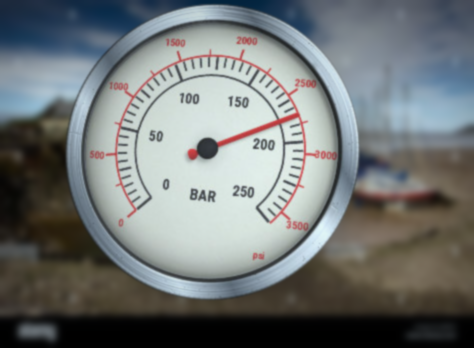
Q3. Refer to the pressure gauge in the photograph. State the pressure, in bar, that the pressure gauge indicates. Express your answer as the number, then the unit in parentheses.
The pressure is 185 (bar)
